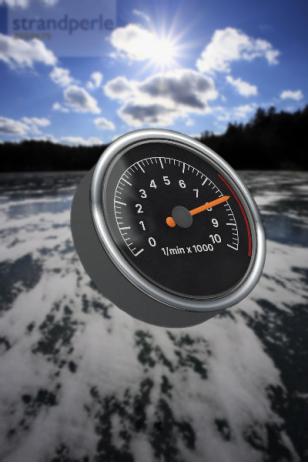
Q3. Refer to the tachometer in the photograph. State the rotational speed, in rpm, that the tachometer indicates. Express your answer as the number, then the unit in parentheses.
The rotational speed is 8000 (rpm)
